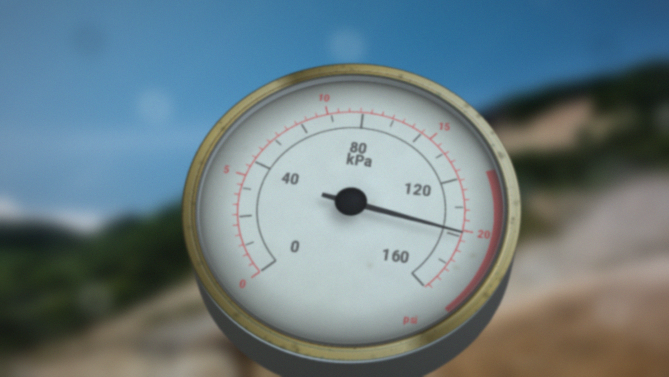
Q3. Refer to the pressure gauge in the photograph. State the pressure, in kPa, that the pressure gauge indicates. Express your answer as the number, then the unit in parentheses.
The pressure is 140 (kPa)
